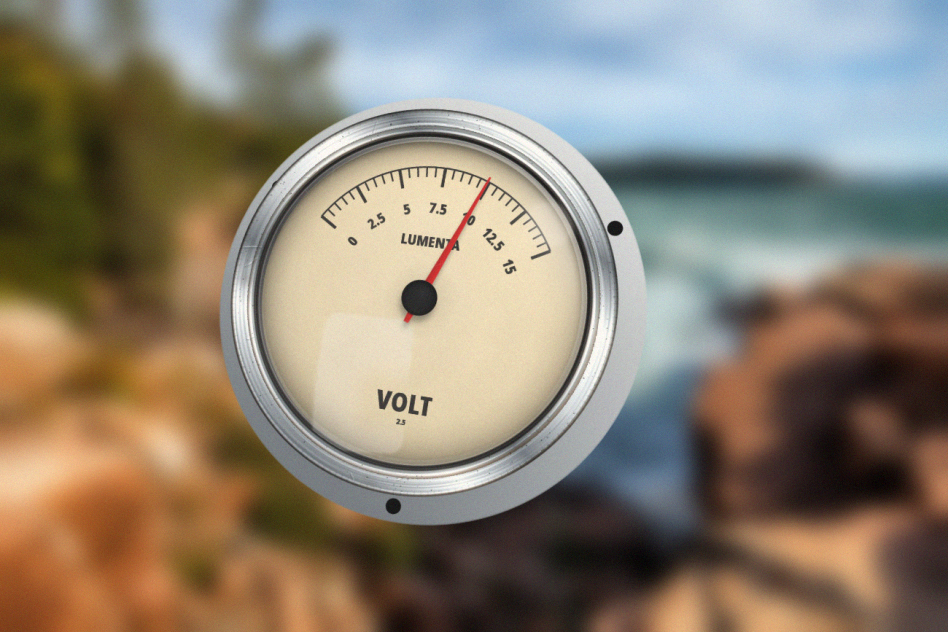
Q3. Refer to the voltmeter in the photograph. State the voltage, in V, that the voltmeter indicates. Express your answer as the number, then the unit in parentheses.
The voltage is 10 (V)
